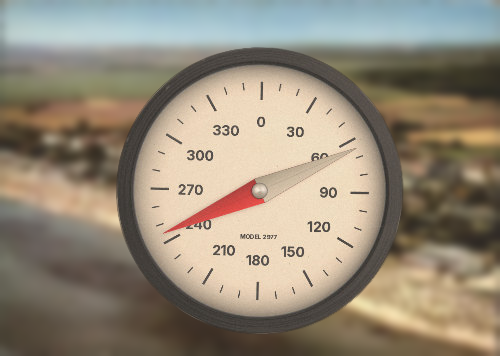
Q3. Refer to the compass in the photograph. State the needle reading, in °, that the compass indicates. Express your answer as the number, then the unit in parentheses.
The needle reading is 245 (°)
